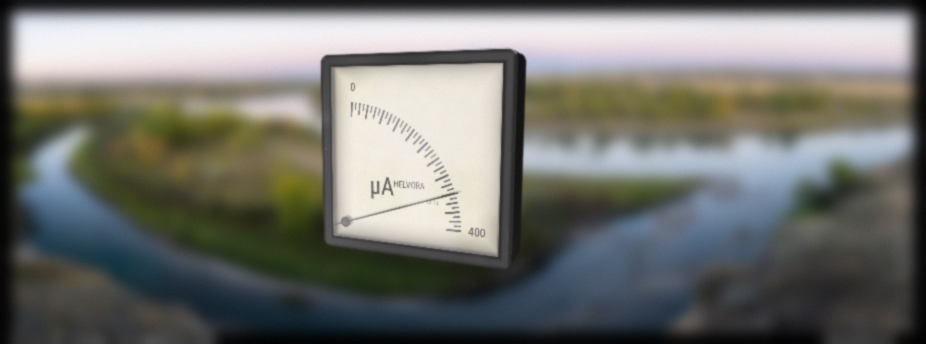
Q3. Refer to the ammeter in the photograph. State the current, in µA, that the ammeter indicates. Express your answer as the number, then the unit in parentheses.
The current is 320 (µA)
